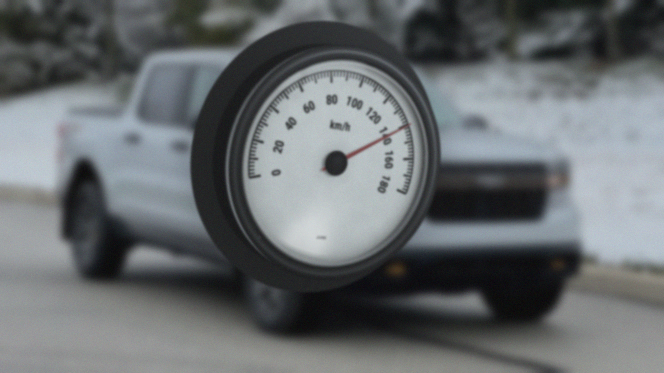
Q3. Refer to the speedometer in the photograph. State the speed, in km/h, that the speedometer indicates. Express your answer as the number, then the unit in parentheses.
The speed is 140 (km/h)
